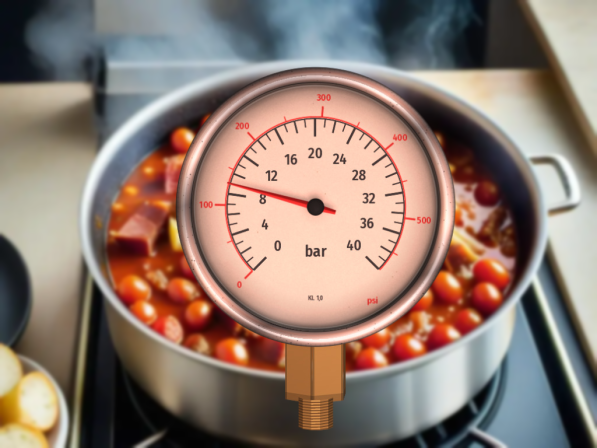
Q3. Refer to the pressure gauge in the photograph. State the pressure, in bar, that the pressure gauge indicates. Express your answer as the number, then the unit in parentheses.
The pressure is 9 (bar)
